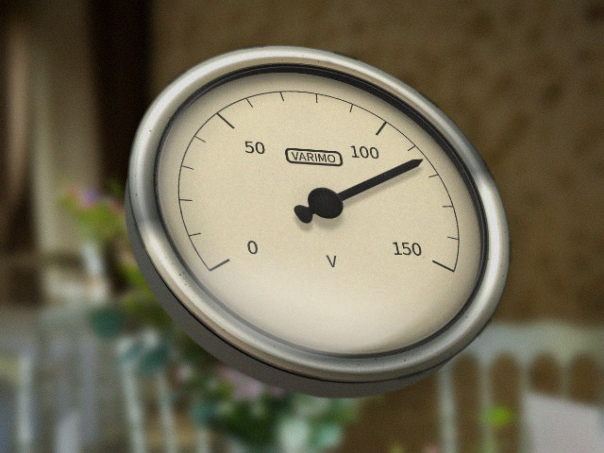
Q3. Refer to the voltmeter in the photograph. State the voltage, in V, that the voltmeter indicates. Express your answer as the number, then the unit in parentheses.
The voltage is 115 (V)
